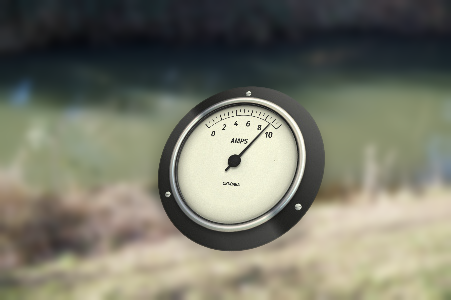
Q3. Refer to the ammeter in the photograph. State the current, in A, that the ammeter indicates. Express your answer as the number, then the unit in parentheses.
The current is 9 (A)
